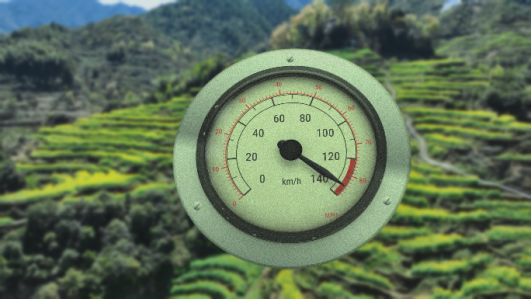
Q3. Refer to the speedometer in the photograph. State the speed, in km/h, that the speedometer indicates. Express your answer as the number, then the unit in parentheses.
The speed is 135 (km/h)
